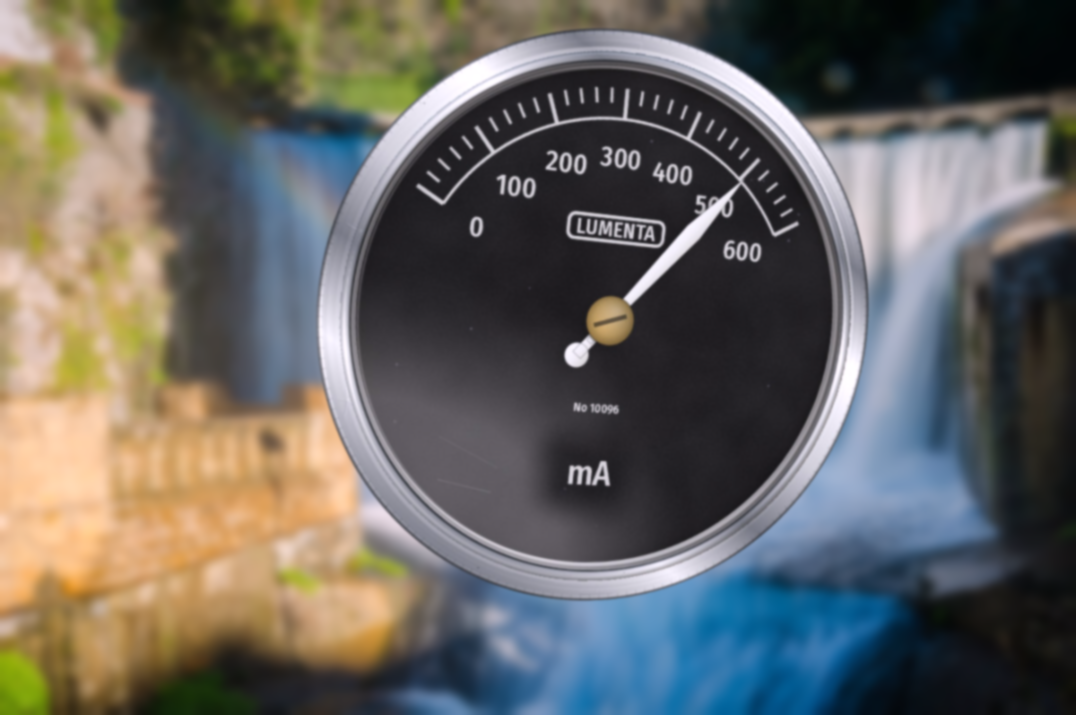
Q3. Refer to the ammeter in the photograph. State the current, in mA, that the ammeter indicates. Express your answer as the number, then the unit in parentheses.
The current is 500 (mA)
